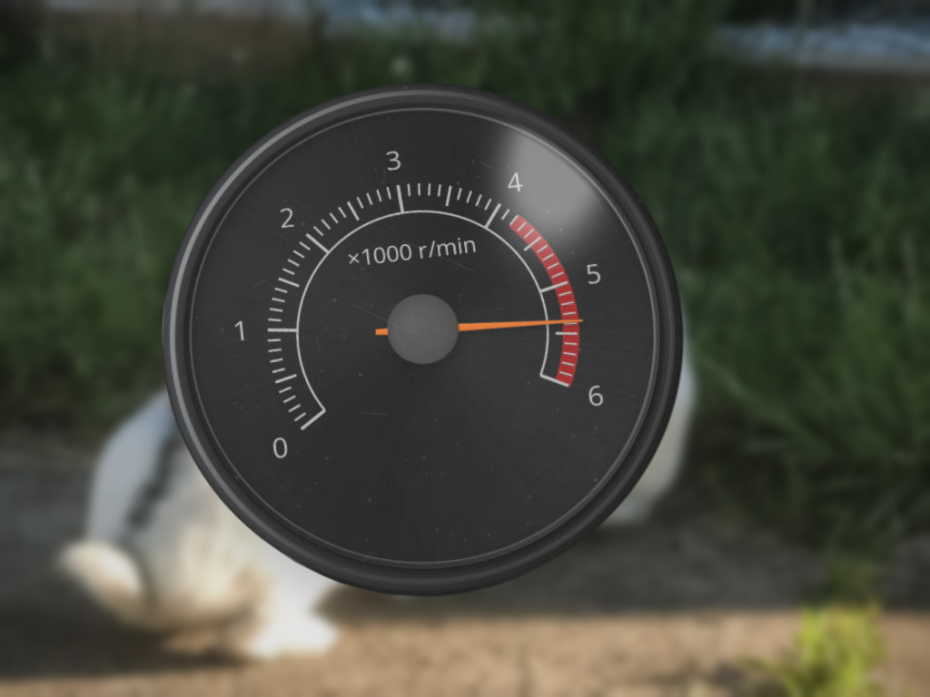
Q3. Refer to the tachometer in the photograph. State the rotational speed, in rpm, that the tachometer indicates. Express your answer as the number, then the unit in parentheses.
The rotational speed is 5400 (rpm)
